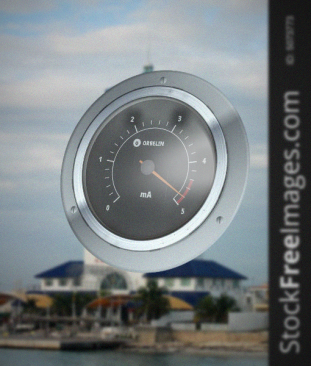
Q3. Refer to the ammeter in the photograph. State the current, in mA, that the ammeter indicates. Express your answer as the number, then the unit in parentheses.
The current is 4.8 (mA)
